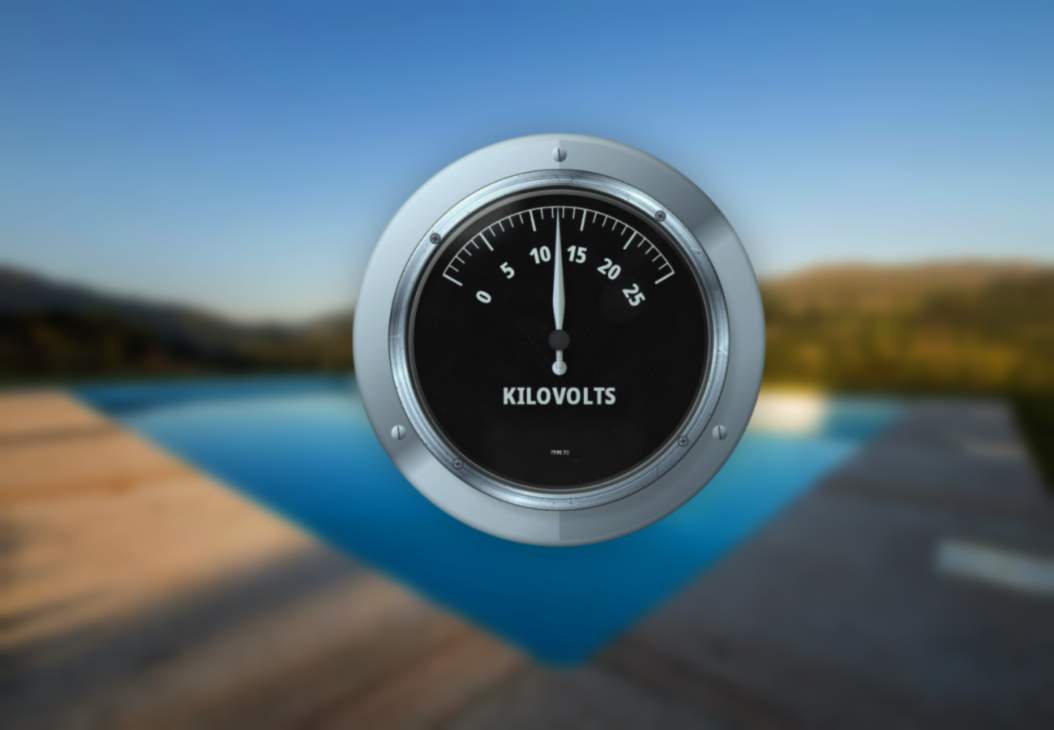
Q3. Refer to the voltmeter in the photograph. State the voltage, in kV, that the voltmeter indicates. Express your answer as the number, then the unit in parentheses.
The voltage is 12.5 (kV)
